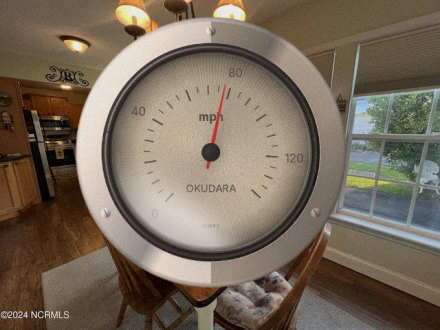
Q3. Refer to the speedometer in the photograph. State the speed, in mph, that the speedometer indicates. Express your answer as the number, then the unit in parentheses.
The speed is 77.5 (mph)
